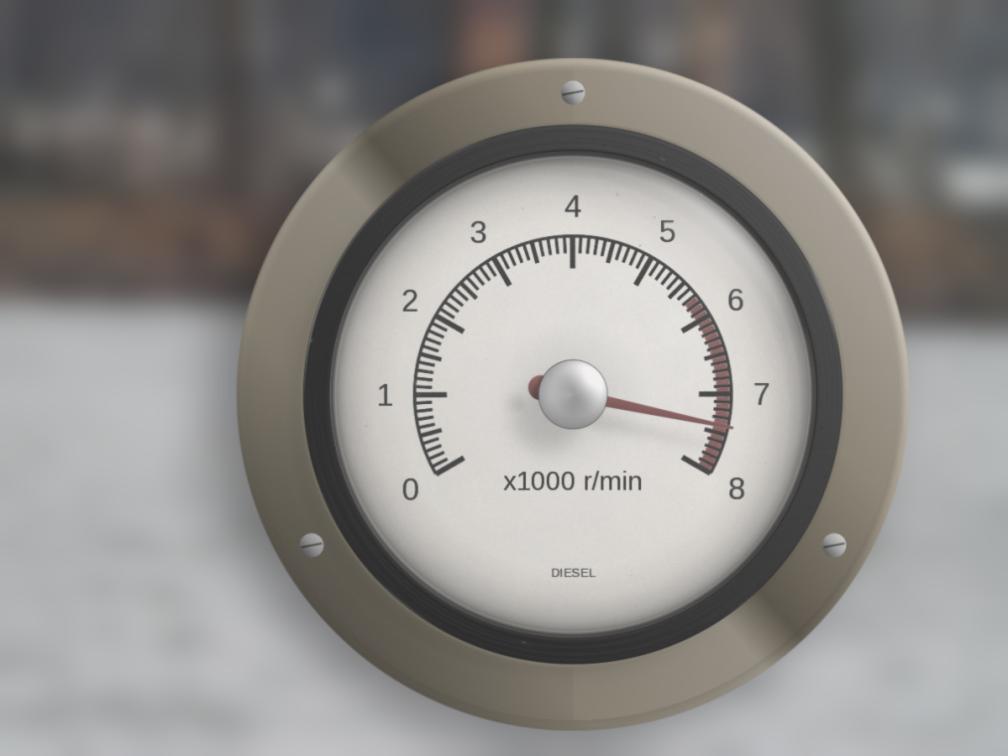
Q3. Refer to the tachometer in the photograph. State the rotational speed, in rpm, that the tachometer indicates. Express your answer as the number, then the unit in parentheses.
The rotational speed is 7400 (rpm)
